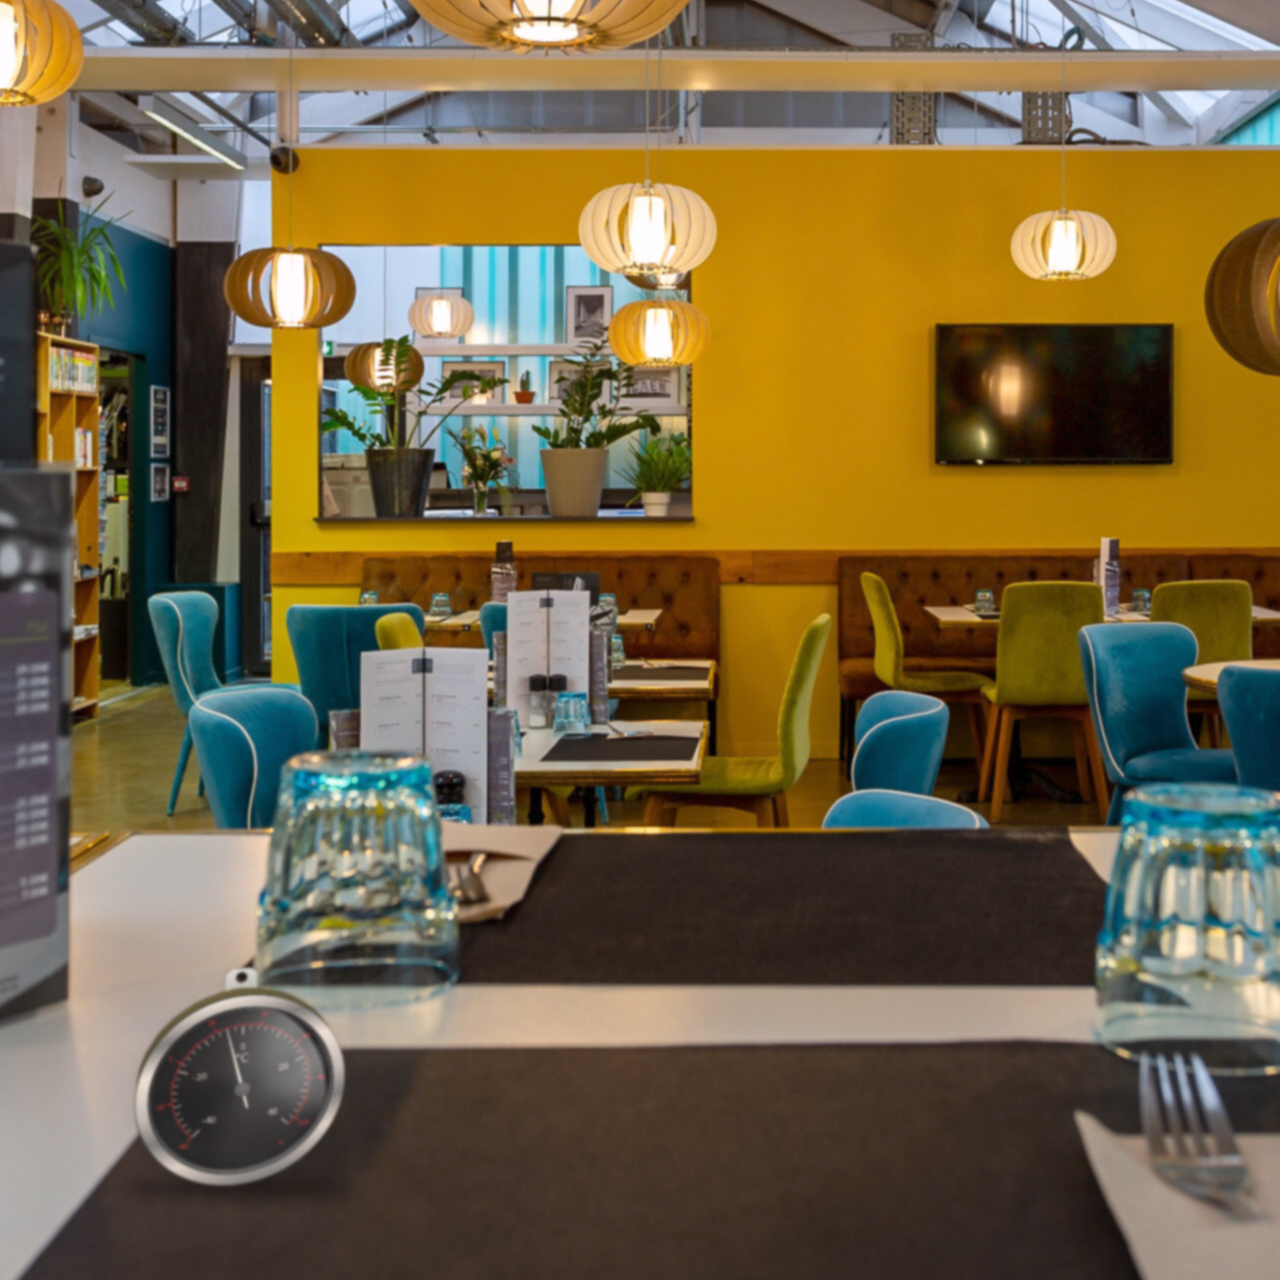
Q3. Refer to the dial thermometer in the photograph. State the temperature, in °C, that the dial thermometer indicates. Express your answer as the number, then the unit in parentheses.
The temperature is -4 (°C)
